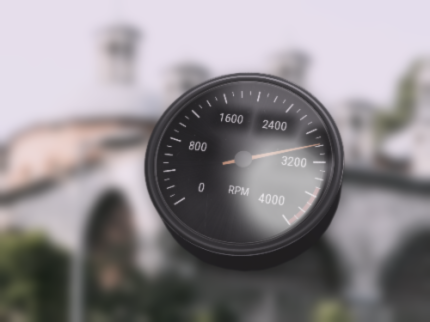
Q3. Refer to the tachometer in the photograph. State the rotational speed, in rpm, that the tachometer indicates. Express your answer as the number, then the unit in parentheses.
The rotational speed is 3000 (rpm)
